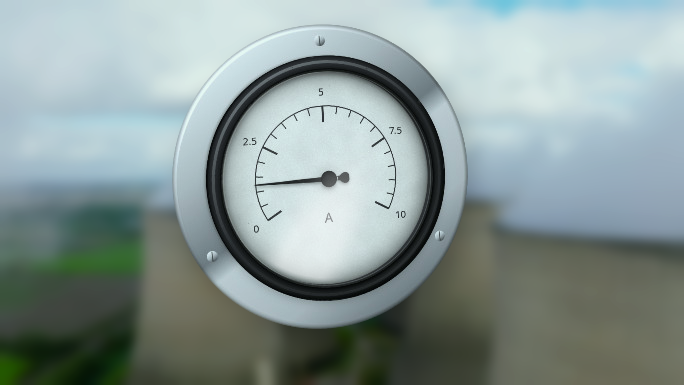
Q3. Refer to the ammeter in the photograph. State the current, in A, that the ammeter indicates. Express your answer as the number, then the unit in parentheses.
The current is 1.25 (A)
